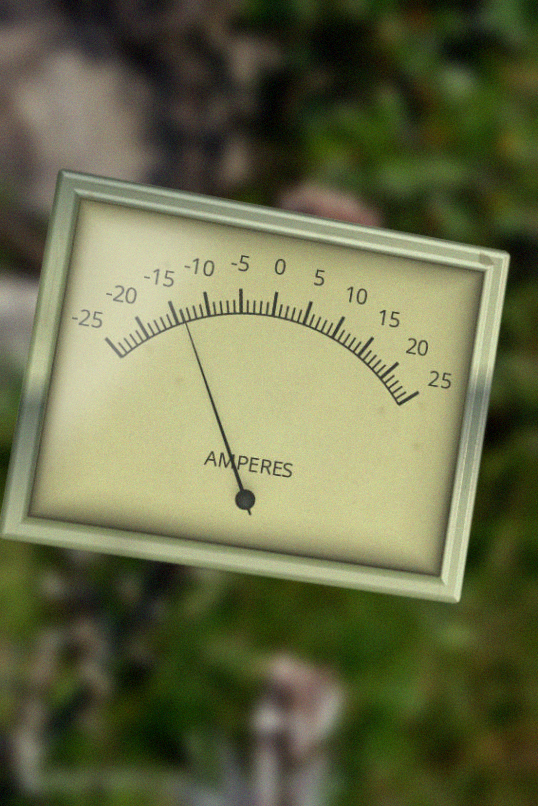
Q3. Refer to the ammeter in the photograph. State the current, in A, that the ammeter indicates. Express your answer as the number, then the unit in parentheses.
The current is -14 (A)
